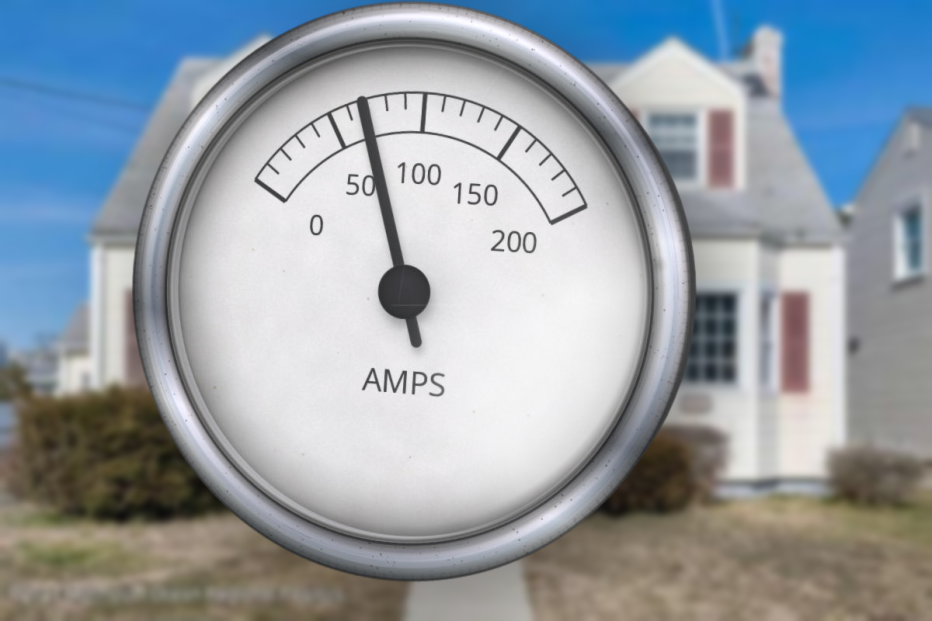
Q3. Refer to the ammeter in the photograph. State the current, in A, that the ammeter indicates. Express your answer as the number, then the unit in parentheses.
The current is 70 (A)
